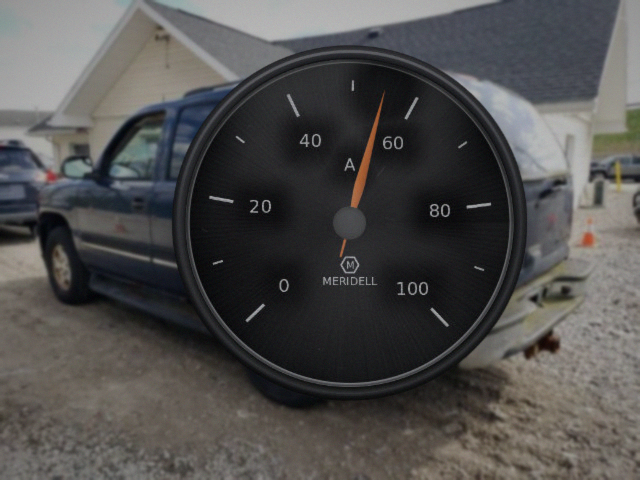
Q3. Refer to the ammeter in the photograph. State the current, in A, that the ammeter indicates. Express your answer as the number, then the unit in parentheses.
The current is 55 (A)
